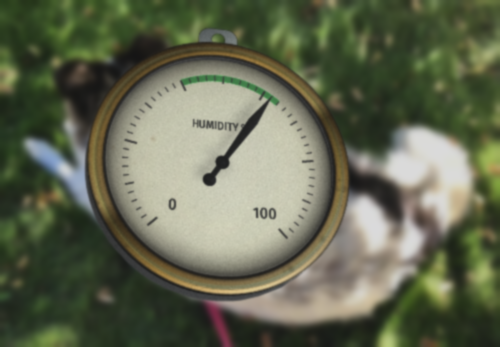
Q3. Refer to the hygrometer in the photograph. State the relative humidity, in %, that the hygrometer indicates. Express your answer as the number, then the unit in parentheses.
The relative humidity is 62 (%)
